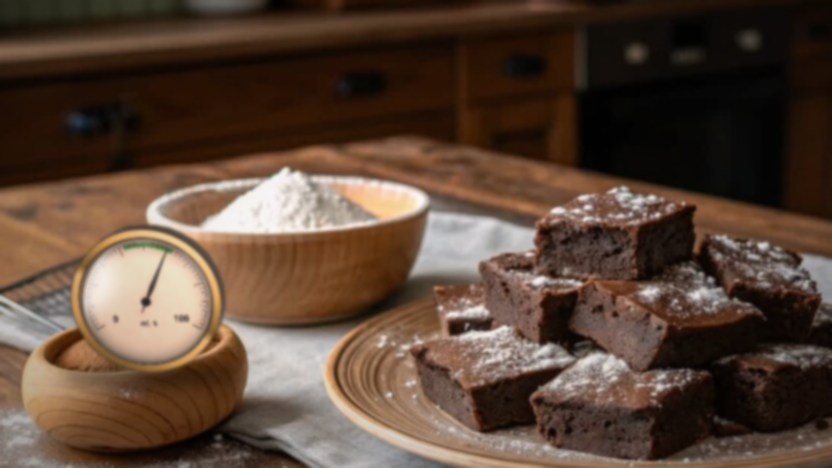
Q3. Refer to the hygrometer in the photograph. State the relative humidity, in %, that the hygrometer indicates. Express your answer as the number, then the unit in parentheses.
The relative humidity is 60 (%)
